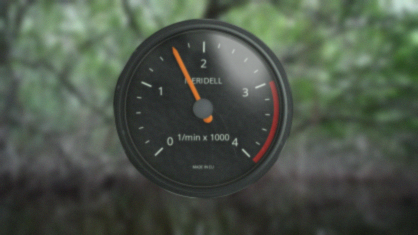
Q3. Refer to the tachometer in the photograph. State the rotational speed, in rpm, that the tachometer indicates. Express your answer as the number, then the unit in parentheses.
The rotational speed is 1600 (rpm)
